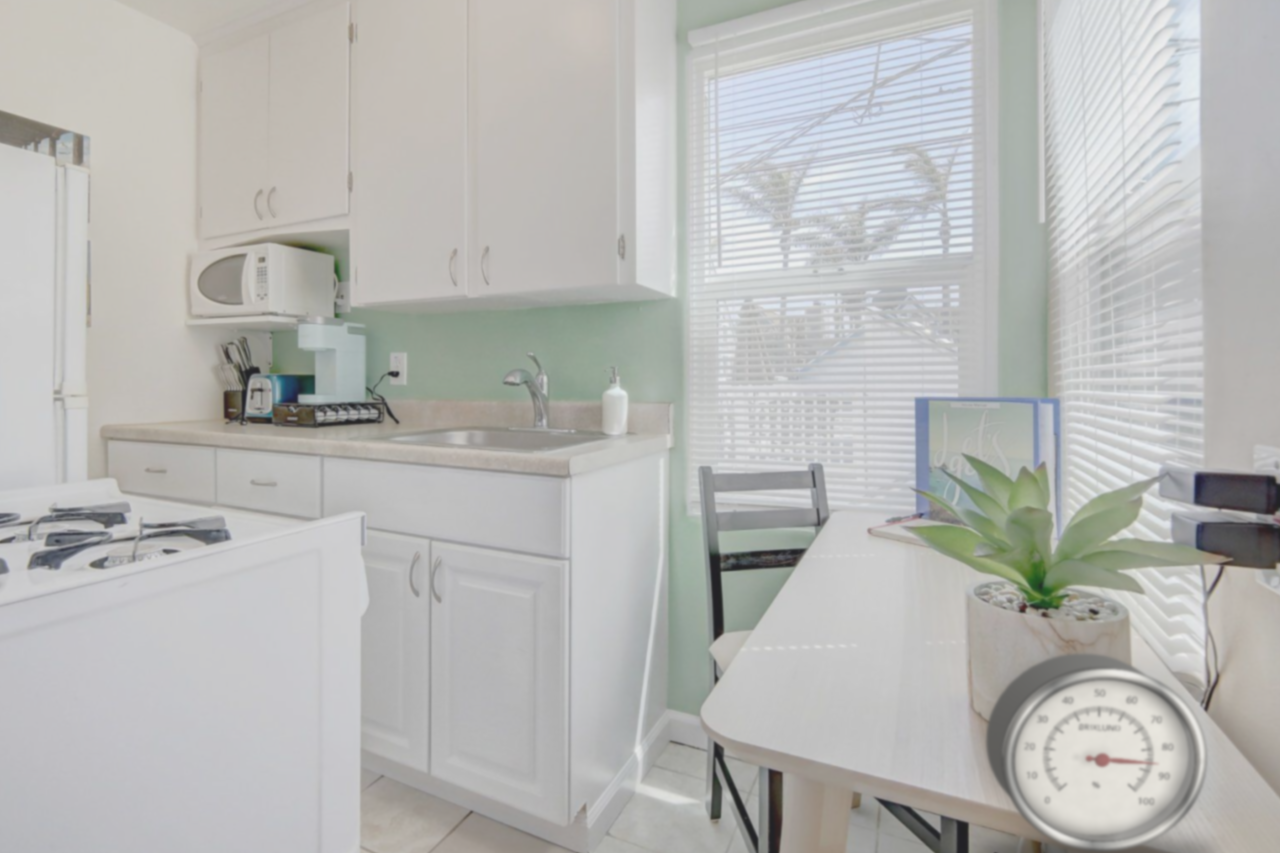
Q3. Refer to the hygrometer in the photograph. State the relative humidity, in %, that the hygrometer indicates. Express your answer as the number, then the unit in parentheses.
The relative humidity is 85 (%)
